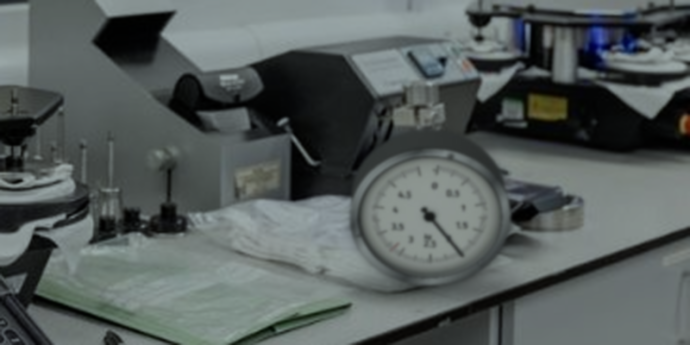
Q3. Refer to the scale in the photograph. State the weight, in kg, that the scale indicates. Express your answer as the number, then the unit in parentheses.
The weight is 2 (kg)
